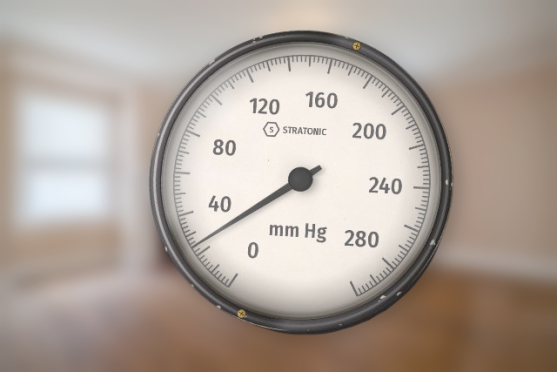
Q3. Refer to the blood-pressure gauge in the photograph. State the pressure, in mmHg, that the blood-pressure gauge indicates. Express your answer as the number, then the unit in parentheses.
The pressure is 24 (mmHg)
